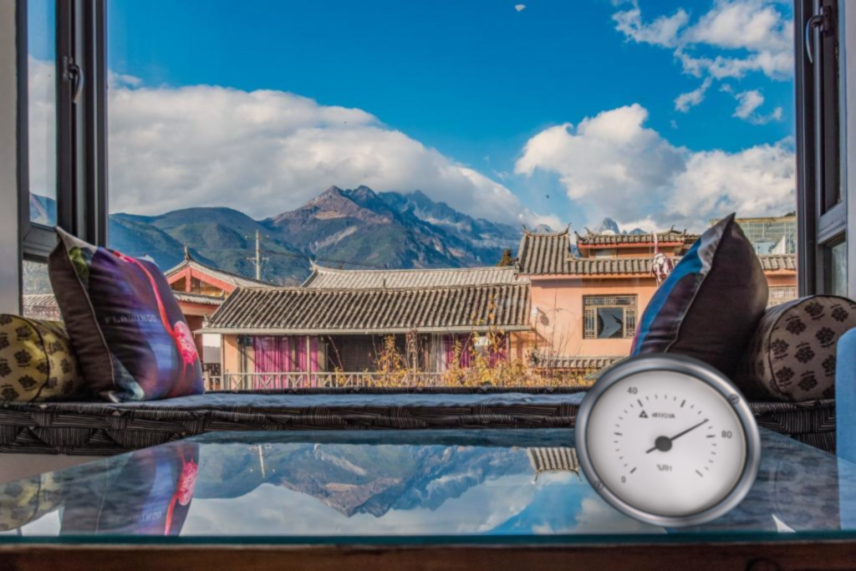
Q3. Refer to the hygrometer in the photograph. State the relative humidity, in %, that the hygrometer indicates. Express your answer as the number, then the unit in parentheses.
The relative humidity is 72 (%)
